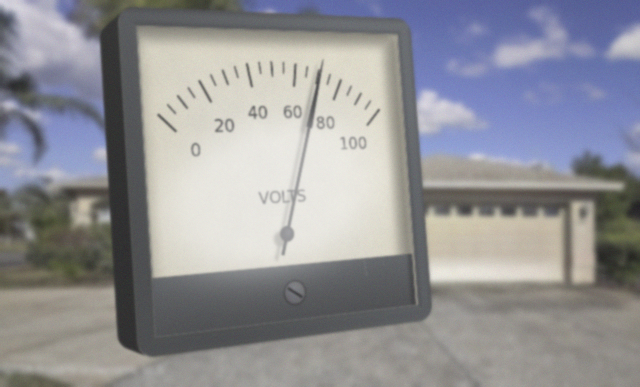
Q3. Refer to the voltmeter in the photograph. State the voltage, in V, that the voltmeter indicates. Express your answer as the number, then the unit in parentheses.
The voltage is 70 (V)
